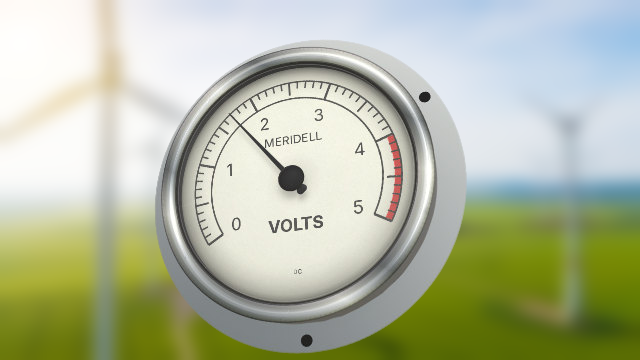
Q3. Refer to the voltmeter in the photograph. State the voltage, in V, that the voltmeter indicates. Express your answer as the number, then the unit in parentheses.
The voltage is 1.7 (V)
